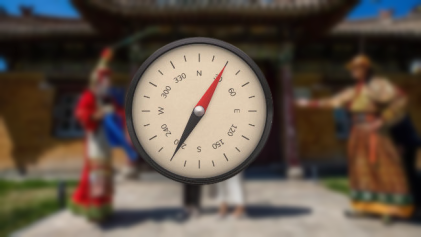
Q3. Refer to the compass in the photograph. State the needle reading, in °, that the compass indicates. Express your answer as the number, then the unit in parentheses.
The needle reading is 30 (°)
